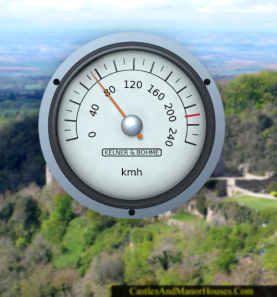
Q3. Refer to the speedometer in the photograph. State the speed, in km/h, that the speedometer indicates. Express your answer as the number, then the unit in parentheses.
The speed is 75 (km/h)
